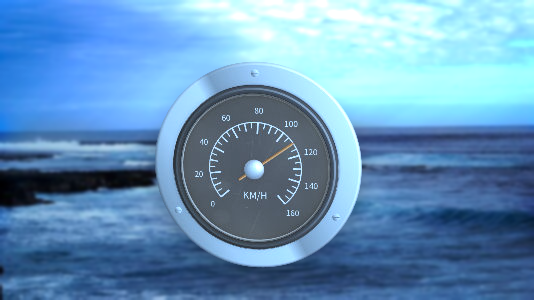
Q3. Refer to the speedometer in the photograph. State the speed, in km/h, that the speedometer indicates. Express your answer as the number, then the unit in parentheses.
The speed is 110 (km/h)
